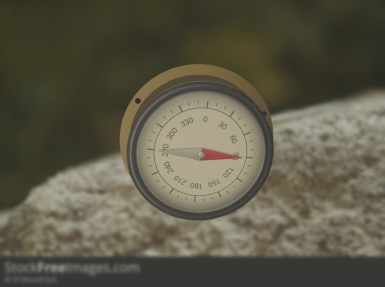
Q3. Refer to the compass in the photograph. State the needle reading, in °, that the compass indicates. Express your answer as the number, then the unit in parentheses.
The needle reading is 90 (°)
